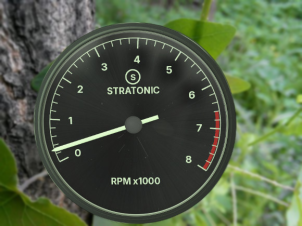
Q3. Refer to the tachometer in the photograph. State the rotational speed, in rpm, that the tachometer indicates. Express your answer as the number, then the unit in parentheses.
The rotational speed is 300 (rpm)
